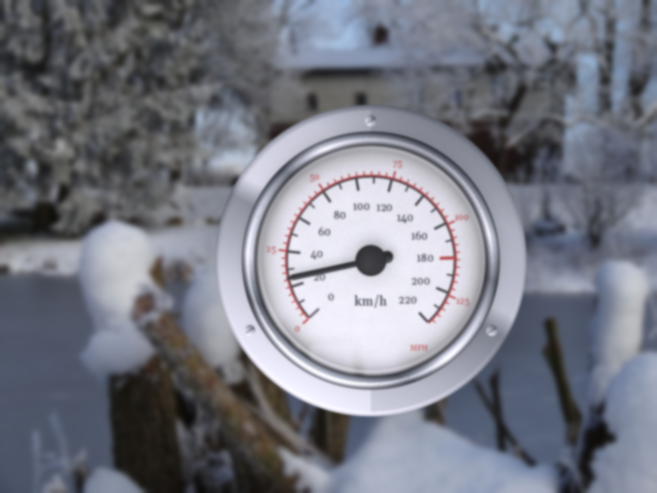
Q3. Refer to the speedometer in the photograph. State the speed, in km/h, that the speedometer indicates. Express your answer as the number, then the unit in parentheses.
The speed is 25 (km/h)
